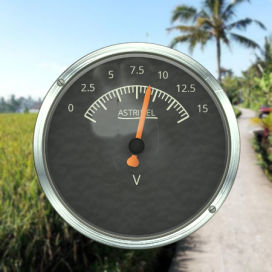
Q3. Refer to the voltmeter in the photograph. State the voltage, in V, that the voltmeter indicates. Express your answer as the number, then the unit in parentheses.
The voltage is 9 (V)
